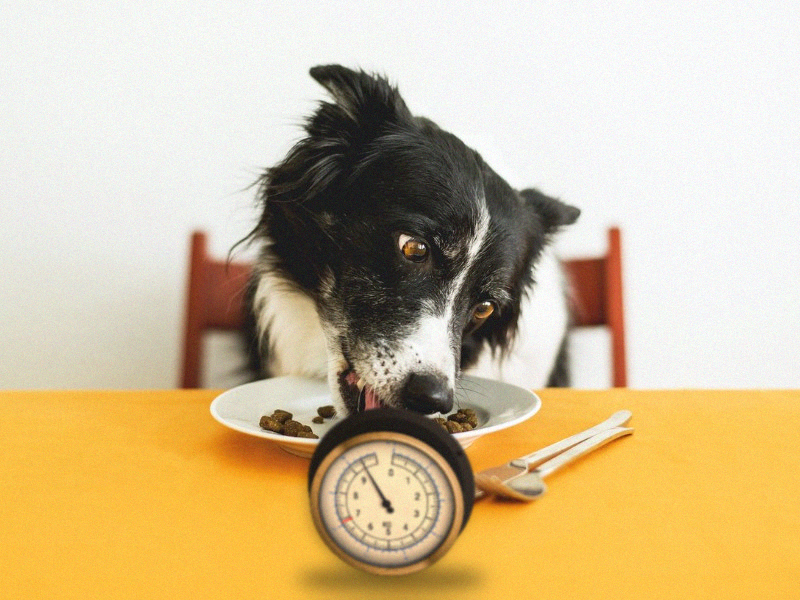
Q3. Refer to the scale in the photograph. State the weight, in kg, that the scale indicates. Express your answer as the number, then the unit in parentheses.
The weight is 9.5 (kg)
